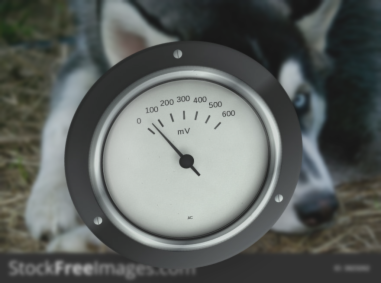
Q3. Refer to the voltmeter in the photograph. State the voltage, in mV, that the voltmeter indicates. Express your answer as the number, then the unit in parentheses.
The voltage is 50 (mV)
